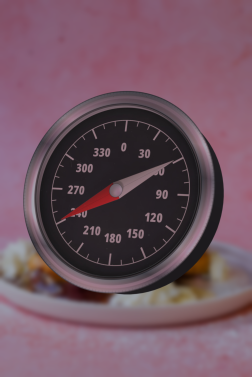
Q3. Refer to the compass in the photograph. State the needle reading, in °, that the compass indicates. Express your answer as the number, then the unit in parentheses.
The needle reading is 240 (°)
